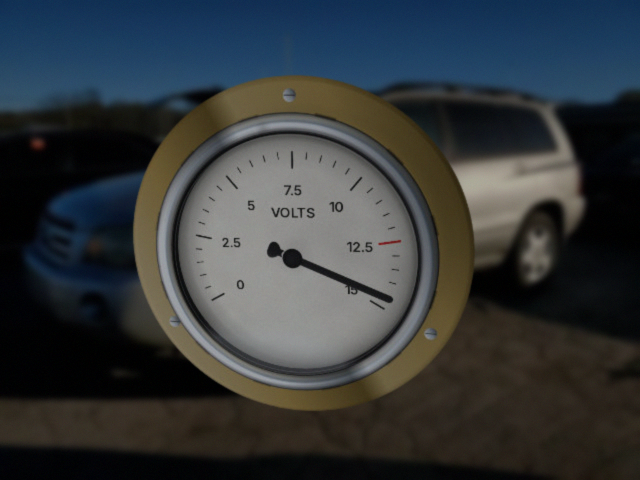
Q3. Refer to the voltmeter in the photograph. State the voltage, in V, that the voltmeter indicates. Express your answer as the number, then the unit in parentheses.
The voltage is 14.5 (V)
